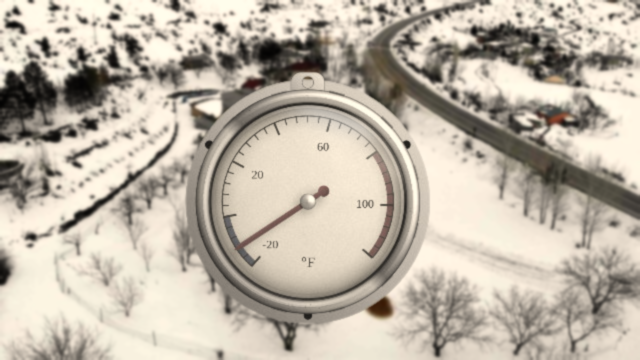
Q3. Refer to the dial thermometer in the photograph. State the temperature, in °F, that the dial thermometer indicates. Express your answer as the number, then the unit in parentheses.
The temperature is -12 (°F)
